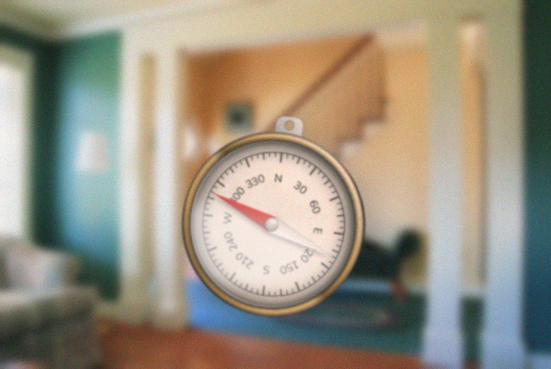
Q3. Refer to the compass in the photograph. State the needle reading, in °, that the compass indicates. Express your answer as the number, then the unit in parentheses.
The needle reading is 290 (°)
